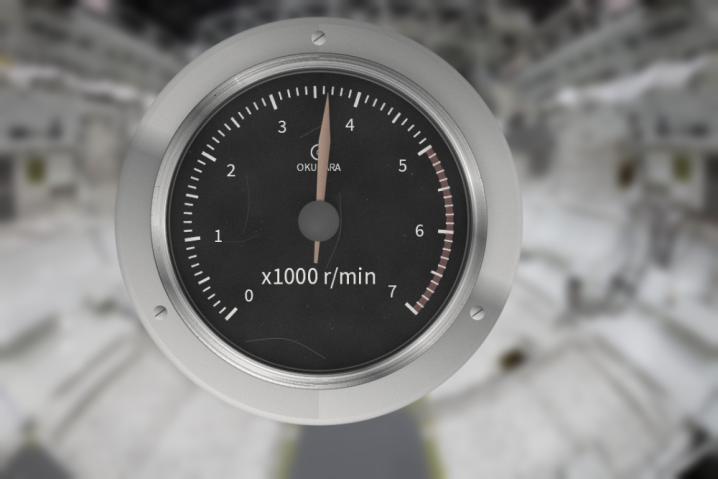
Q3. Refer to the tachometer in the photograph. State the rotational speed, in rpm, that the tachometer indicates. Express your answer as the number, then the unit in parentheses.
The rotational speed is 3650 (rpm)
